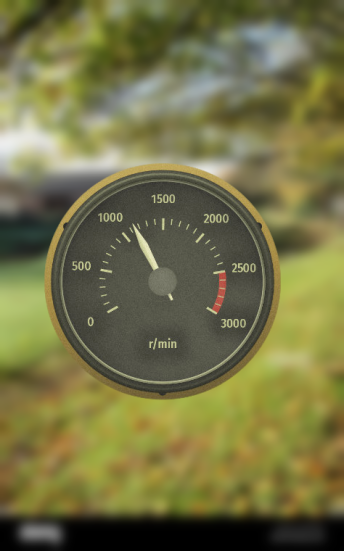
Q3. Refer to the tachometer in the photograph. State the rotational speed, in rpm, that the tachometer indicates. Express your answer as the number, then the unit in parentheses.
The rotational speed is 1150 (rpm)
